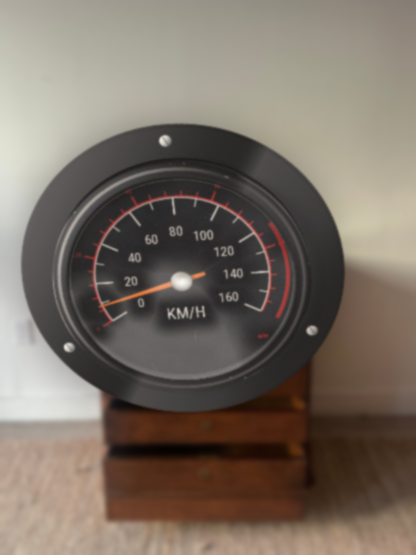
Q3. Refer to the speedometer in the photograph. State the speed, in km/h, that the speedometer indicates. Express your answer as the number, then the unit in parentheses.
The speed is 10 (km/h)
